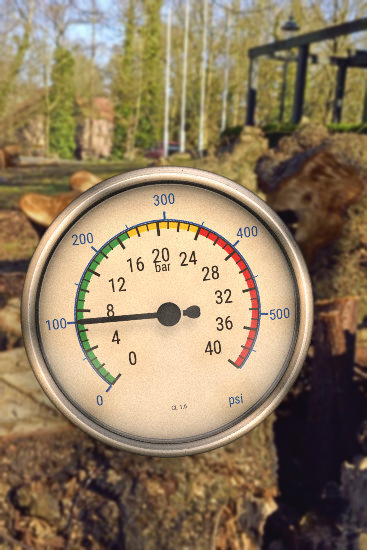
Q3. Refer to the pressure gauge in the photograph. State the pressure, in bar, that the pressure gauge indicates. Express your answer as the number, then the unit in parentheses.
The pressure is 7 (bar)
